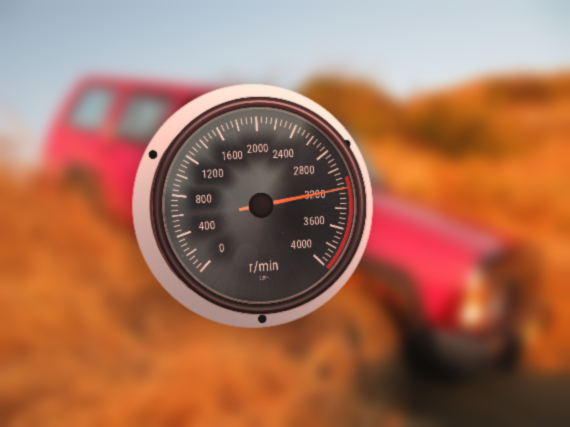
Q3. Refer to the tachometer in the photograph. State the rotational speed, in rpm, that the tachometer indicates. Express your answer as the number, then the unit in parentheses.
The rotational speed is 3200 (rpm)
